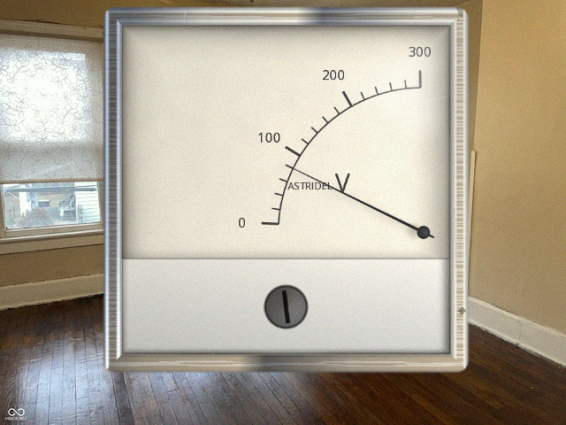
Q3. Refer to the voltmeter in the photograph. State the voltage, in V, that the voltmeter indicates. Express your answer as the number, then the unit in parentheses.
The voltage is 80 (V)
